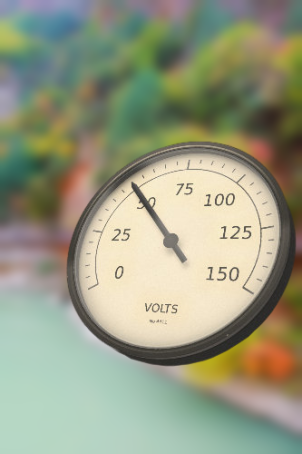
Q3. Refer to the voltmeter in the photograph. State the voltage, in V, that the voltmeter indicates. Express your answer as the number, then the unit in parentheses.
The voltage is 50 (V)
